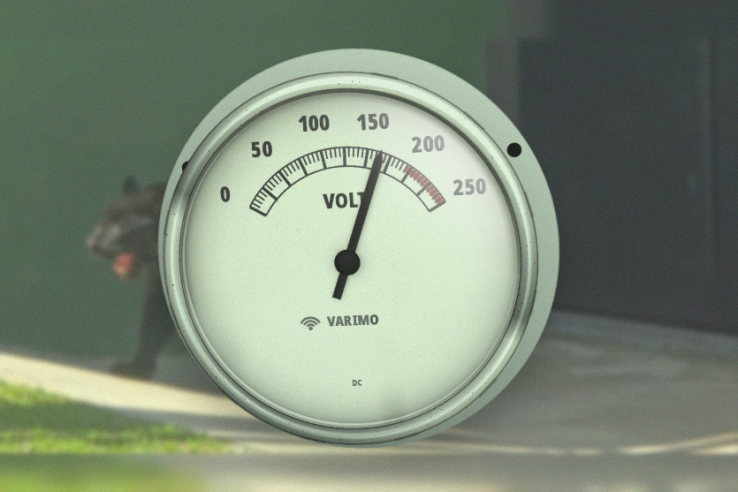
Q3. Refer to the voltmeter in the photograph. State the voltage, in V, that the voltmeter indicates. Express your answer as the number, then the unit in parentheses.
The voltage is 165 (V)
